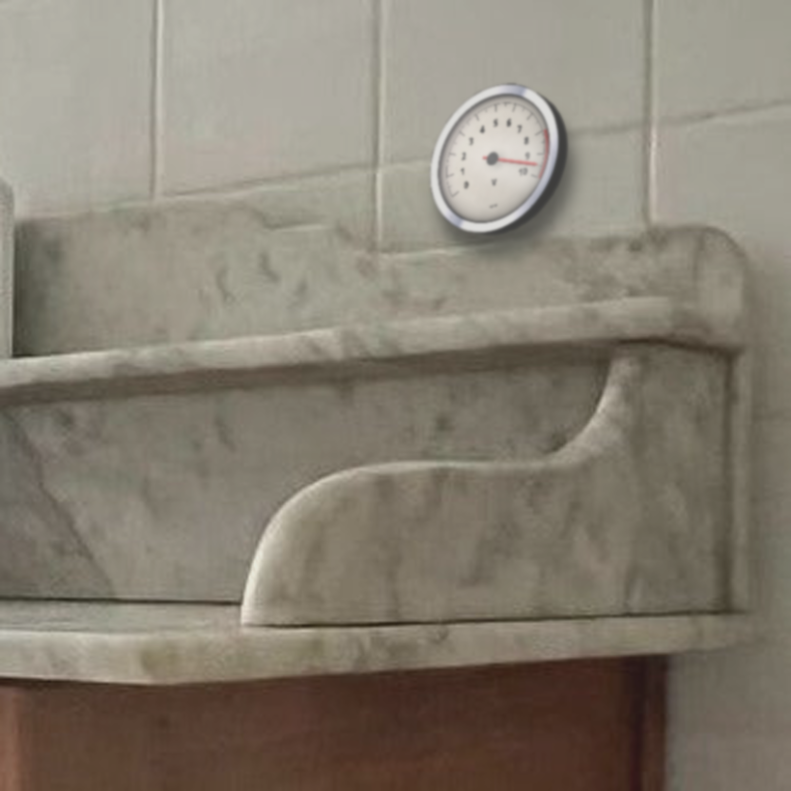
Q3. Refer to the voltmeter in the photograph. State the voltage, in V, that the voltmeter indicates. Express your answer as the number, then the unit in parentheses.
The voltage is 9.5 (V)
